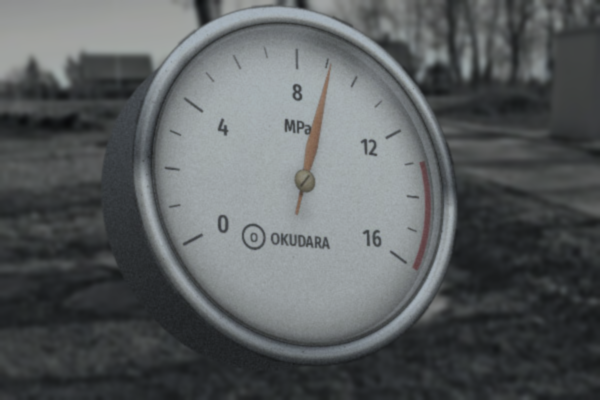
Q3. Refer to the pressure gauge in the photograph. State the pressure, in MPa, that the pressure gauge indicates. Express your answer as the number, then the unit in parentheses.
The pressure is 9 (MPa)
